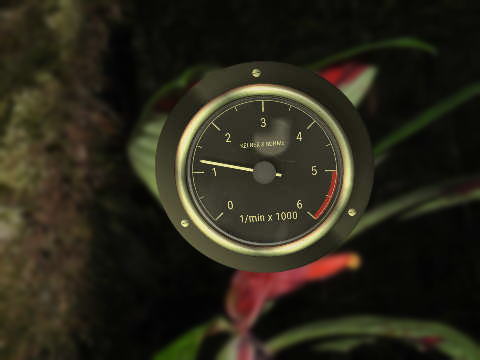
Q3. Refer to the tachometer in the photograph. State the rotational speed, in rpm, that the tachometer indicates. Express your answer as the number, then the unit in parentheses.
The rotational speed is 1250 (rpm)
